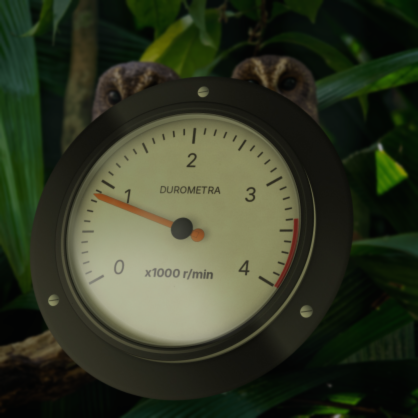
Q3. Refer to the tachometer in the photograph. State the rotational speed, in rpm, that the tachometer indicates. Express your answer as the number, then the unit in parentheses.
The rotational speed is 850 (rpm)
